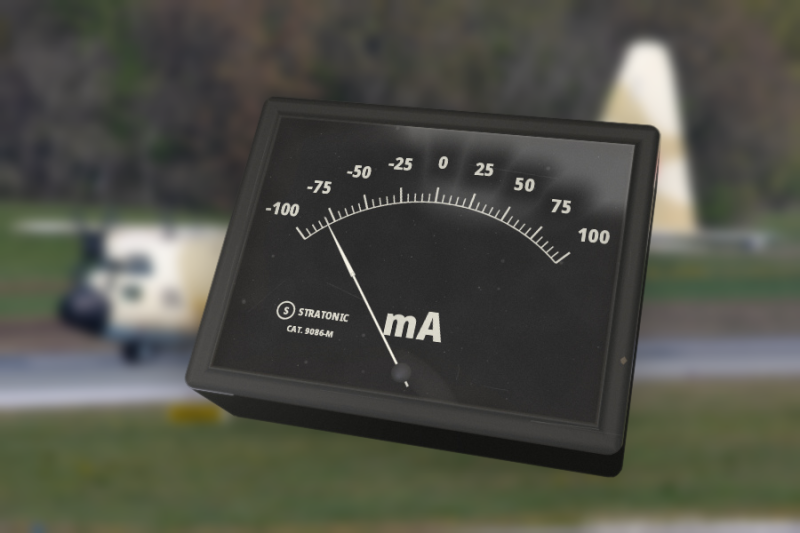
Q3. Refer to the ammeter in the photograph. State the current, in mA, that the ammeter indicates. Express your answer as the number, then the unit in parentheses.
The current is -80 (mA)
